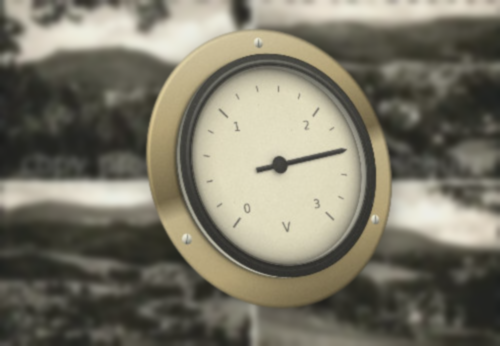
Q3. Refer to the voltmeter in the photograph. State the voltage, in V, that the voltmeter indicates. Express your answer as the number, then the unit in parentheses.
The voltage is 2.4 (V)
